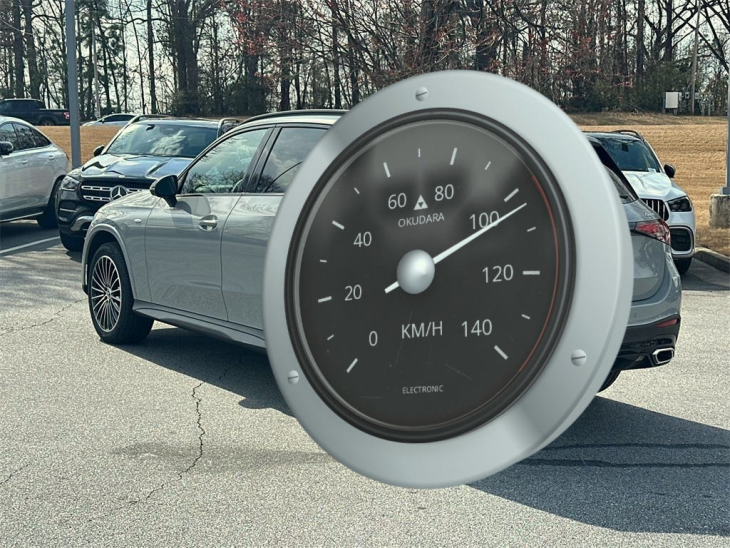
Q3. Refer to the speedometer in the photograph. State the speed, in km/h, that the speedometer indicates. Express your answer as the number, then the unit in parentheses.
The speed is 105 (km/h)
